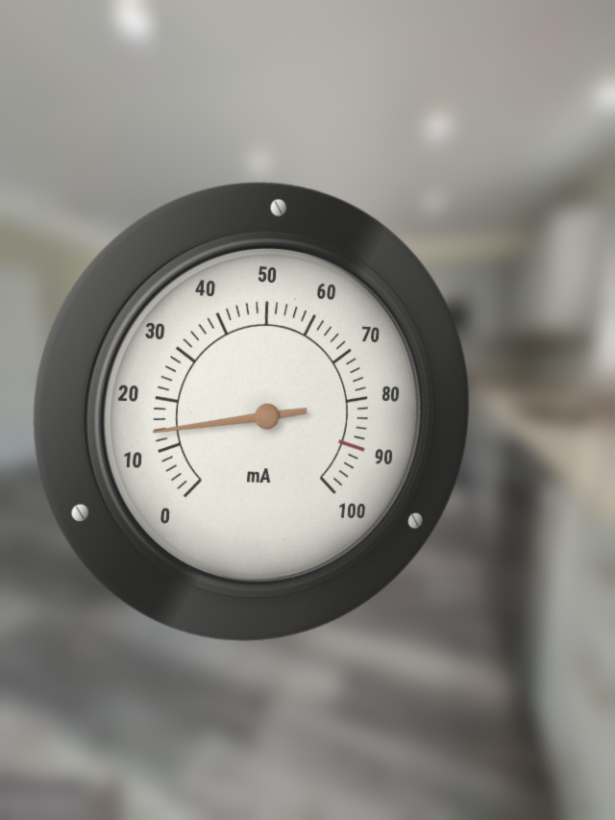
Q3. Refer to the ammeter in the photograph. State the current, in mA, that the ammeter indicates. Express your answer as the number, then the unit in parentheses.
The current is 14 (mA)
